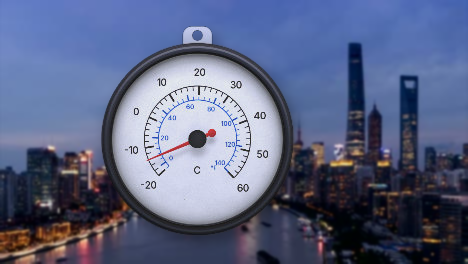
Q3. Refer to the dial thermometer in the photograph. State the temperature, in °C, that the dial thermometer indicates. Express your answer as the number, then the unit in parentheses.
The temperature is -14 (°C)
